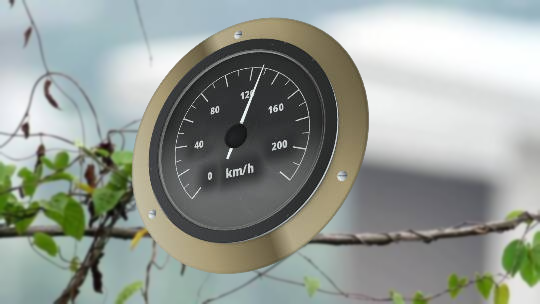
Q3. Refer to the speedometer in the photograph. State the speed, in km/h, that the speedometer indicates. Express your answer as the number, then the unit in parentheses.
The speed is 130 (km/h)
